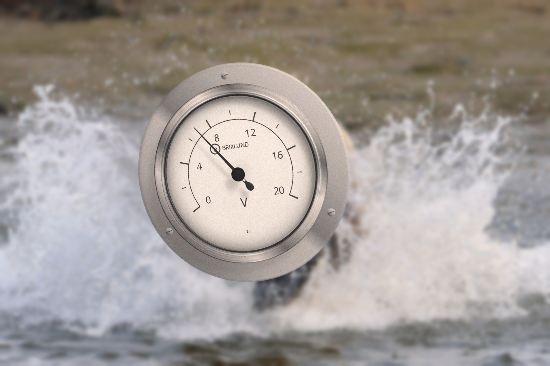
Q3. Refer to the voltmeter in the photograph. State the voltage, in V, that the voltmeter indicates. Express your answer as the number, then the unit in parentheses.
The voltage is 7 (V)
